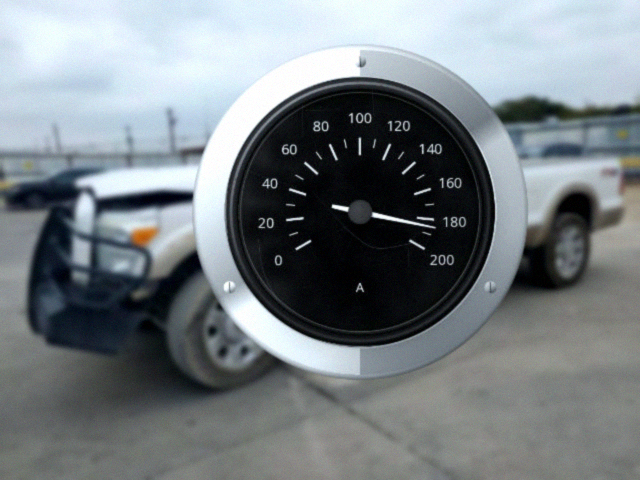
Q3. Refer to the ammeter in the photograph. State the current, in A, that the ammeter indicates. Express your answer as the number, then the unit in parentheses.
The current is 185 (A)
